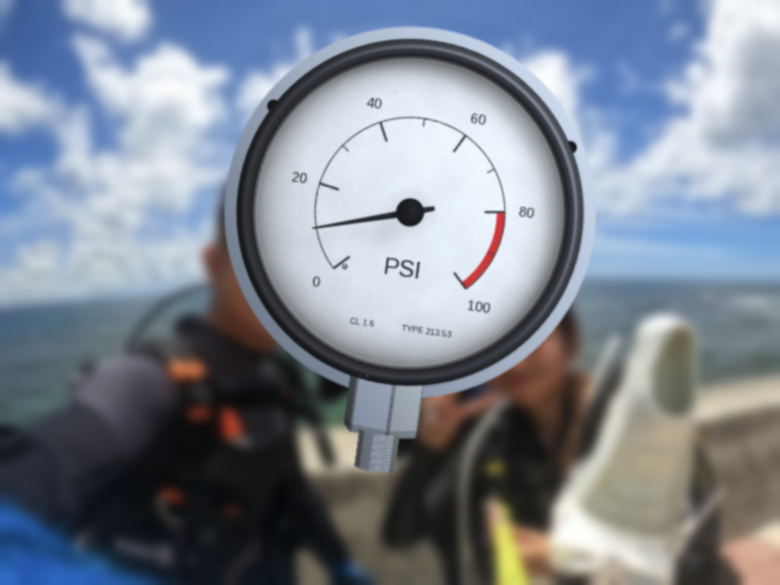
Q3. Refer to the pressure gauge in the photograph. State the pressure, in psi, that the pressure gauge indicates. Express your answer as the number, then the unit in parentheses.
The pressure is 10 (psi)
